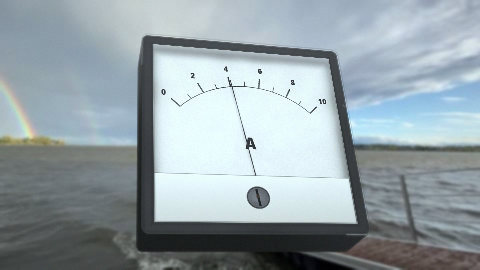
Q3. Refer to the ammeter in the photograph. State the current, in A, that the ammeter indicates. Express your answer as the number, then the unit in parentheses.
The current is 4 (A)
